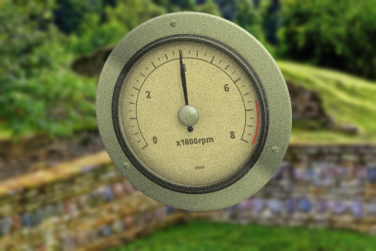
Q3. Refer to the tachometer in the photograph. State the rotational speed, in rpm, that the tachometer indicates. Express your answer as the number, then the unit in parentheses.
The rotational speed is 4000 (rpm)
